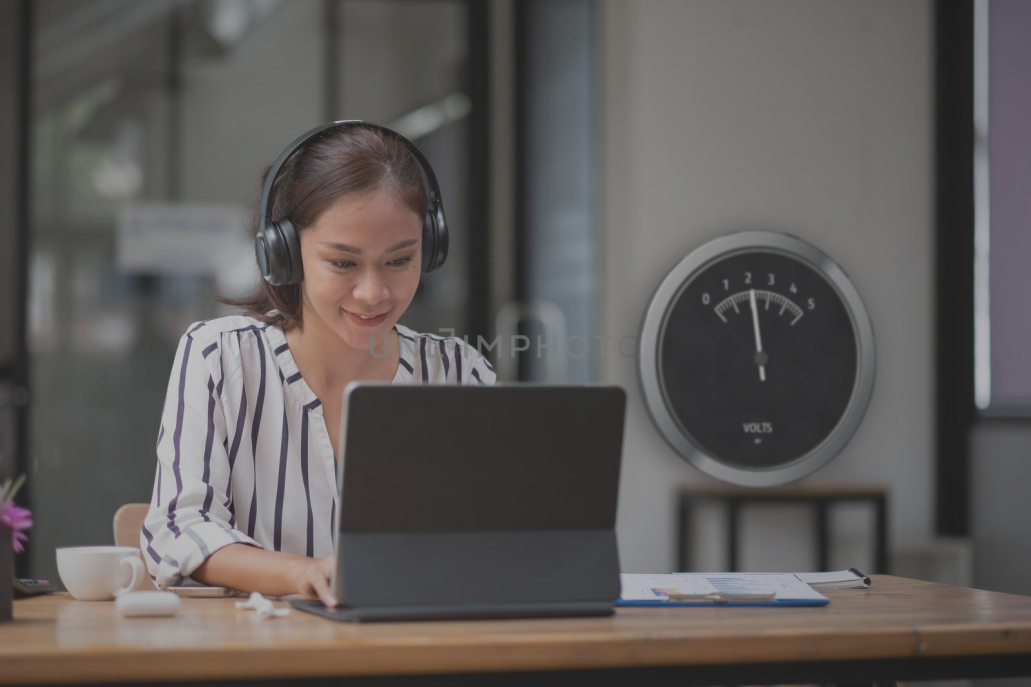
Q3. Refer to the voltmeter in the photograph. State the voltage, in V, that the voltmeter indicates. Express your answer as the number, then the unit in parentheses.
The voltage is 2 (V)
